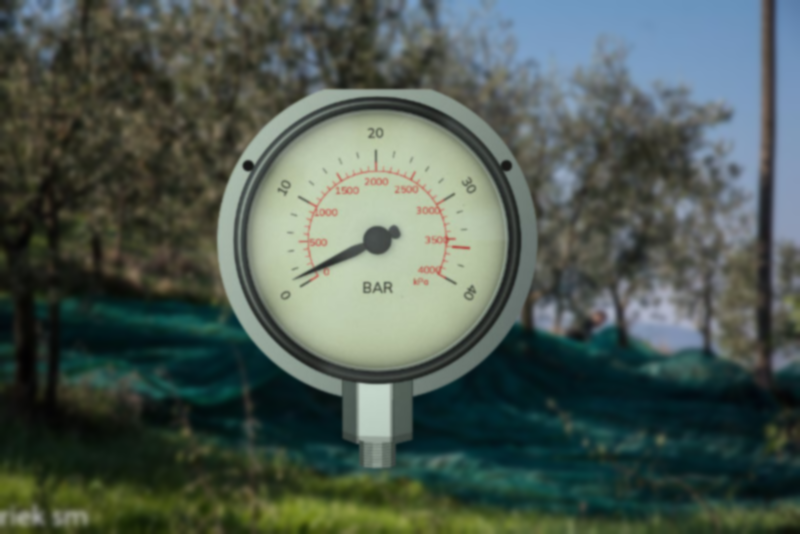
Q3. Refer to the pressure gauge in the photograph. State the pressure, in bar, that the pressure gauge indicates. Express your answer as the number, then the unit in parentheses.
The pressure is 1 (bar)
